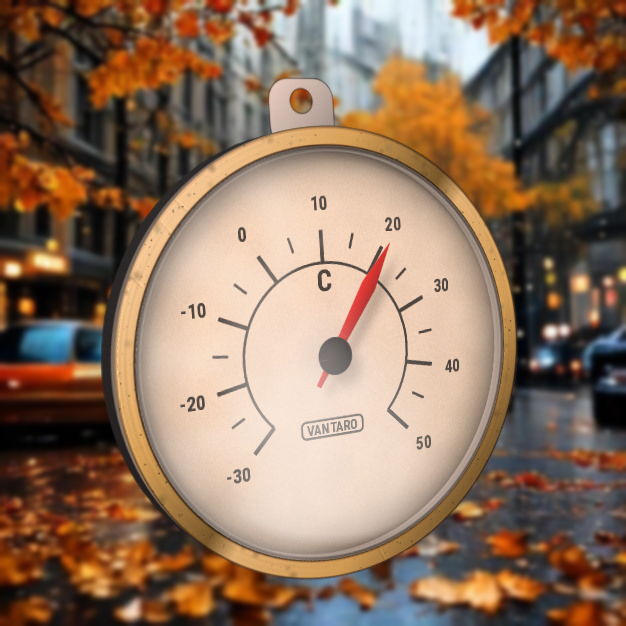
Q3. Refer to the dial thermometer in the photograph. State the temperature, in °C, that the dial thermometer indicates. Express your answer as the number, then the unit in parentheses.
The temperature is 20 (°C)
